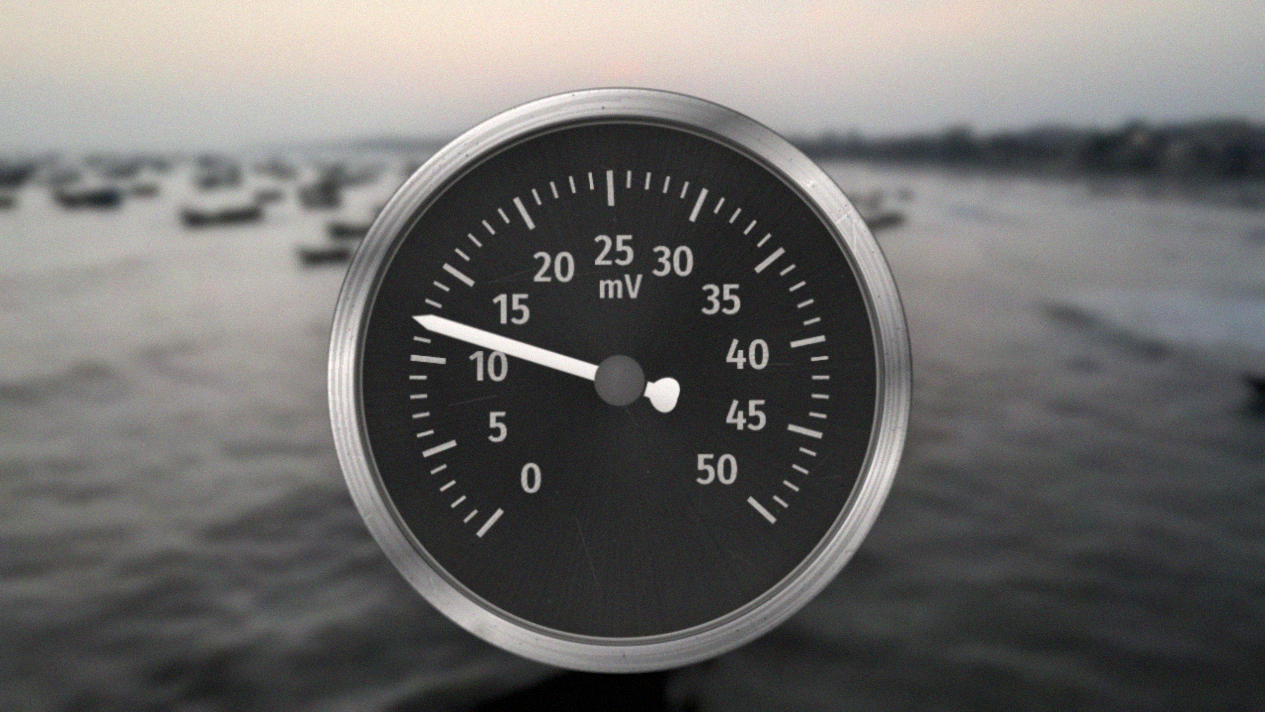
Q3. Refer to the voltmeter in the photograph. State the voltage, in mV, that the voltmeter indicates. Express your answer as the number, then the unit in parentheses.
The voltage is 12 (mV)
